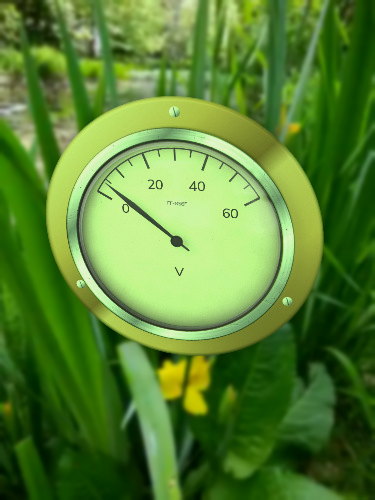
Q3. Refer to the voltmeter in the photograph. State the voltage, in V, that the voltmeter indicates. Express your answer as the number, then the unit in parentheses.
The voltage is 5 (V)
